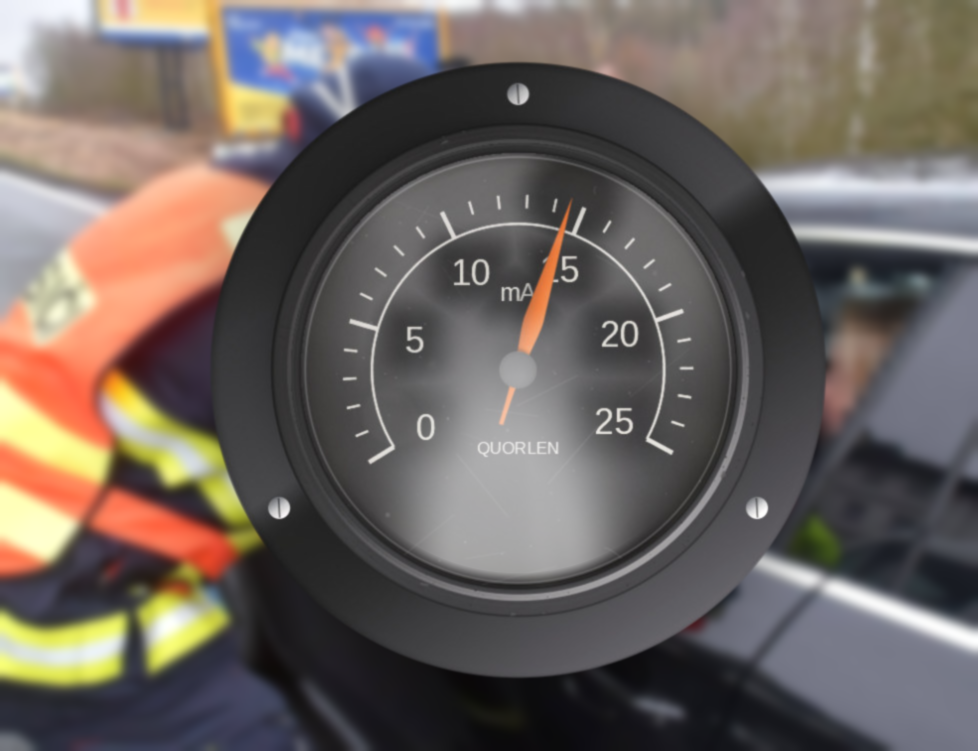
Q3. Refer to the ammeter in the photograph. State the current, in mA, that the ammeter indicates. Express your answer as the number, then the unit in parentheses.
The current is 14.5 (mA)
